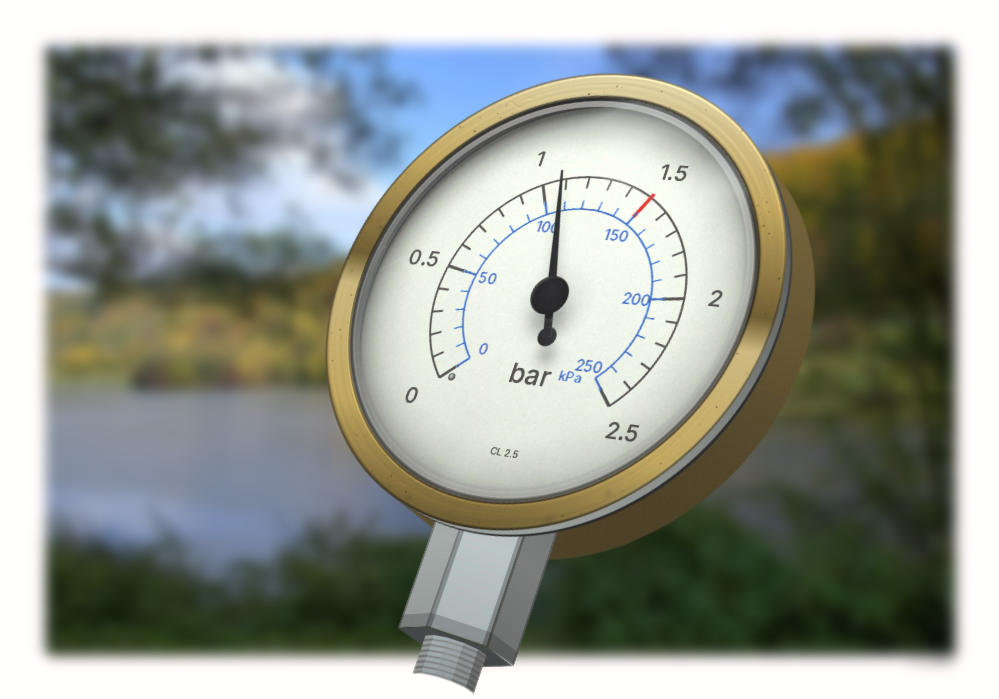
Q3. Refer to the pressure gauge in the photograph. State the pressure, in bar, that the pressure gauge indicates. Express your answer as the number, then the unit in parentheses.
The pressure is 1.1 (bar)
